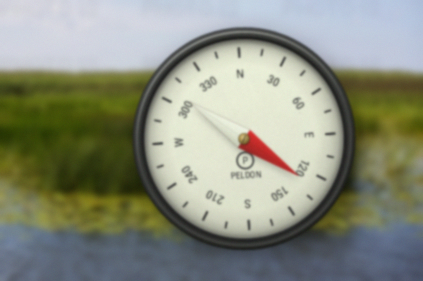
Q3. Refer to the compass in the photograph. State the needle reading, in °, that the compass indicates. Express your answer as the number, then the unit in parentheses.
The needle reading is 127.5 (°)
